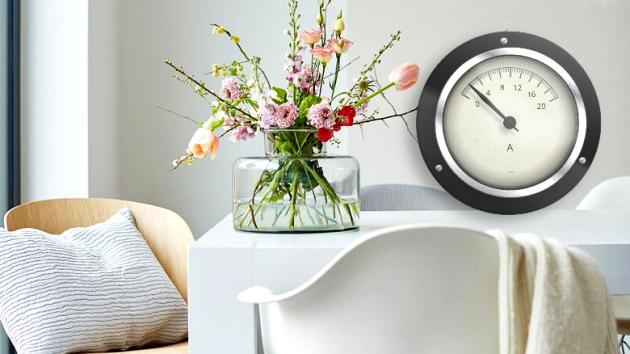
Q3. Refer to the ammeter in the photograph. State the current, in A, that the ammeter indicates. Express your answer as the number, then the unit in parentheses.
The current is 2 (A)
